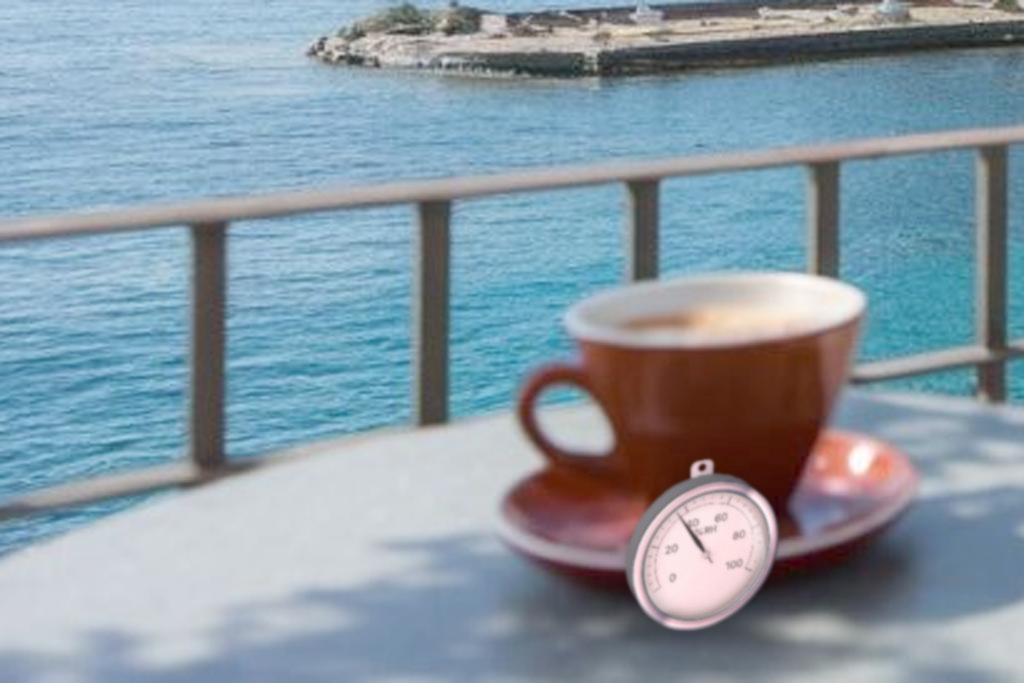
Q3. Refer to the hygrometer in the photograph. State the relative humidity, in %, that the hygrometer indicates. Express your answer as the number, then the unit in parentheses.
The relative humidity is 36 (%)
